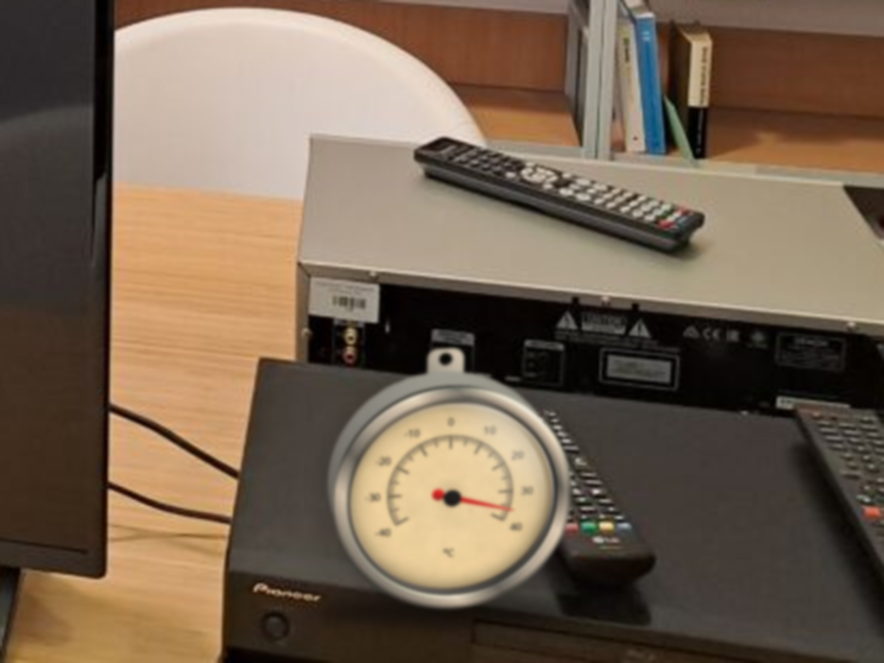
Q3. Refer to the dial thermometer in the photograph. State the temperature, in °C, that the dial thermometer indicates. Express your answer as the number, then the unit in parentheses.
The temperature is 35 (°C)
